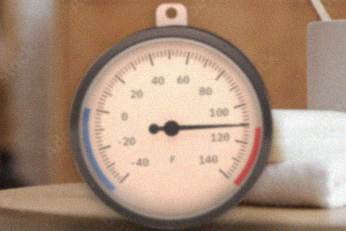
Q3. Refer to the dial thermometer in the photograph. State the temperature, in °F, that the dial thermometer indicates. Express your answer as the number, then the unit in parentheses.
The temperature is 110 (°F)
